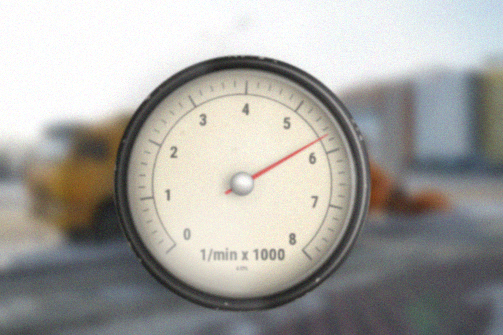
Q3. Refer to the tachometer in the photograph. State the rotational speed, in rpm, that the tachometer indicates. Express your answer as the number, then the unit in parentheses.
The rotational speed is 5700 (rpm)
